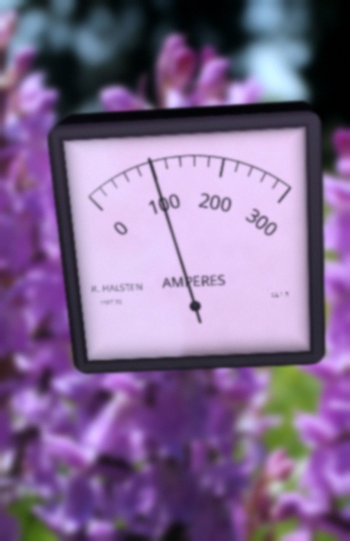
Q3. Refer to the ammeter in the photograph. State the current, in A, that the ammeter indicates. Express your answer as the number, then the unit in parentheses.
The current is 100 (A)
